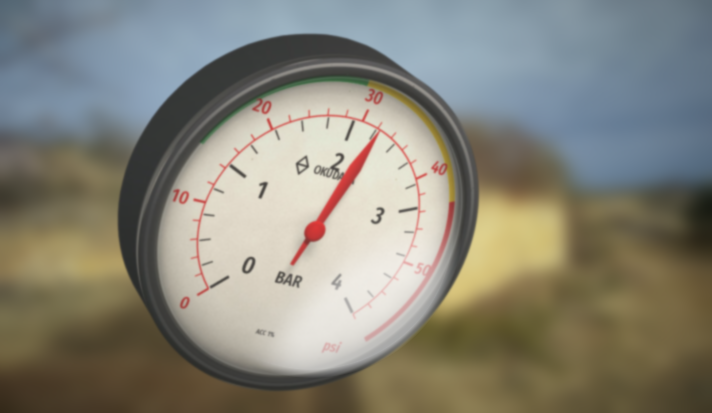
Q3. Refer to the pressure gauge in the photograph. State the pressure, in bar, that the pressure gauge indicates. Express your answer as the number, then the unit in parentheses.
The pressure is 2.2 (bar)
